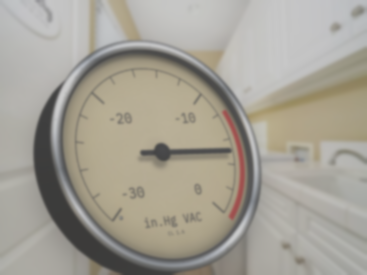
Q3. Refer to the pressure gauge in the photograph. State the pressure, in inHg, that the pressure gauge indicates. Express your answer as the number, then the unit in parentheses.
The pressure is -5 (inHg)
